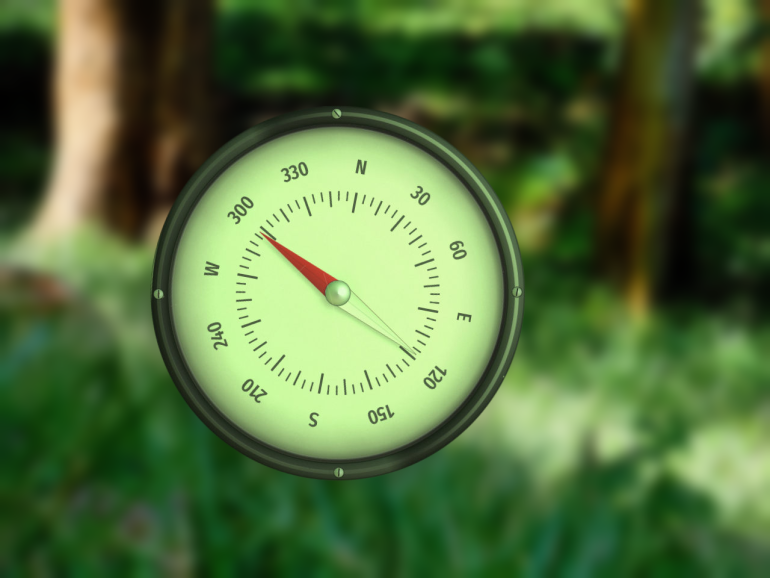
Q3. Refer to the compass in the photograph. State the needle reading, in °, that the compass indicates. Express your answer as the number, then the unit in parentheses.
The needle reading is 297.5 (°)
